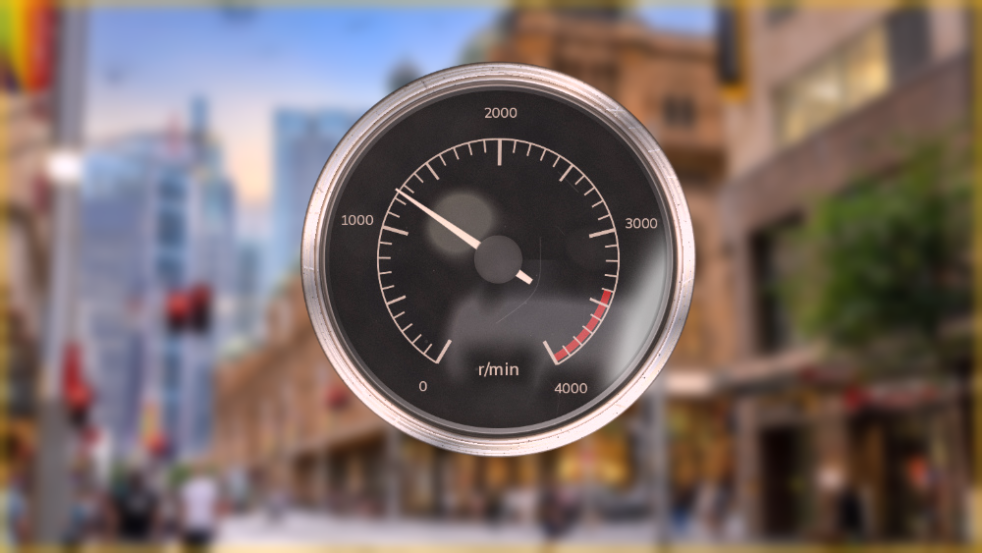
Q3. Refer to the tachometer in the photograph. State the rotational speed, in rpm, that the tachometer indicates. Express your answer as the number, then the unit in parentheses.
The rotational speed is 1250 (rpm)
